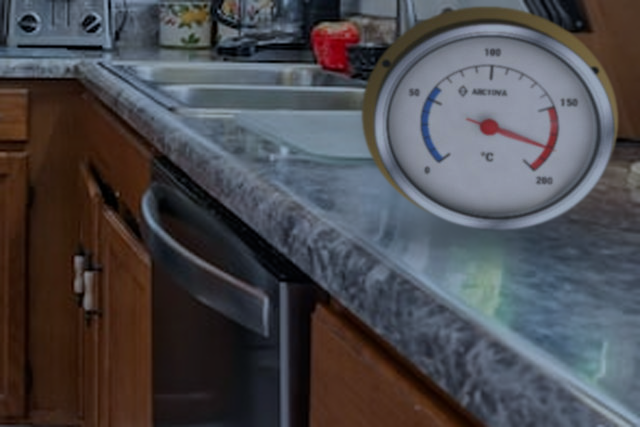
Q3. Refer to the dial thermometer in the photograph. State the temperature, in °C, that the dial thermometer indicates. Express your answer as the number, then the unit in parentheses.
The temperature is 180 (°C)
